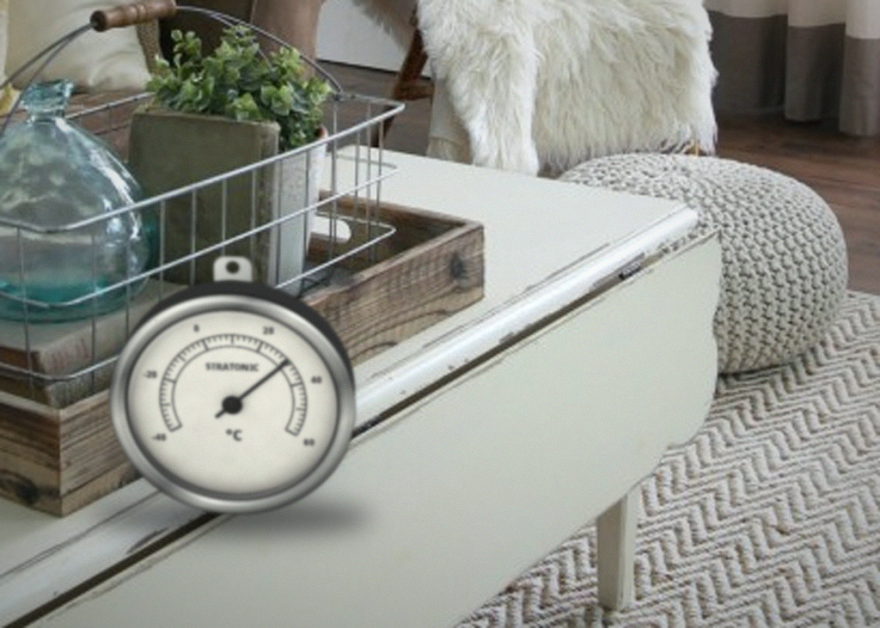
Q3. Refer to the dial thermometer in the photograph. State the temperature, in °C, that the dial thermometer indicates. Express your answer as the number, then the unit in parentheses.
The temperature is 30 (°C)
